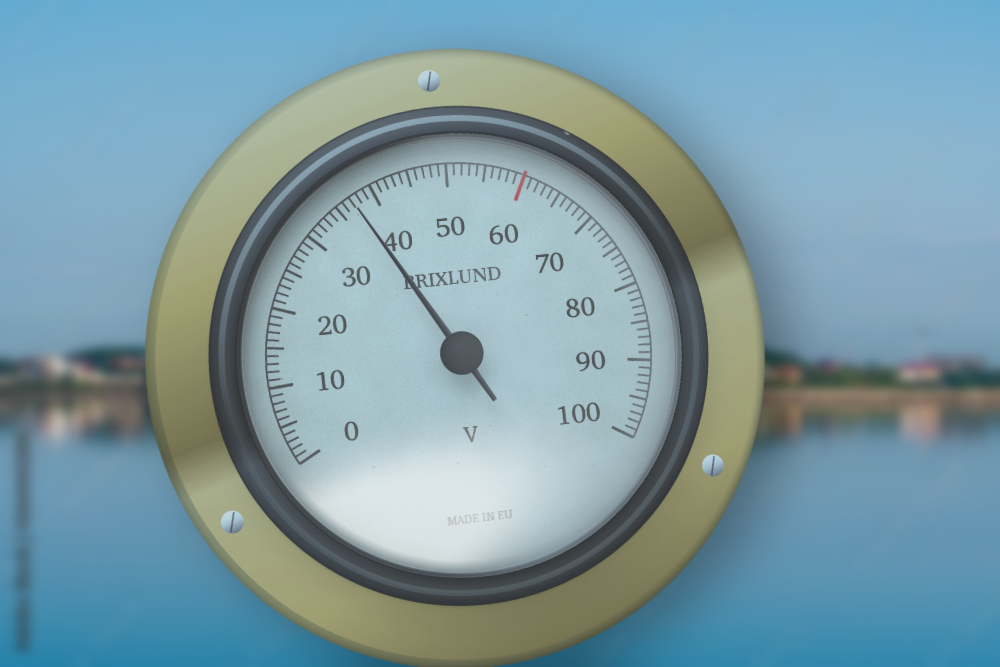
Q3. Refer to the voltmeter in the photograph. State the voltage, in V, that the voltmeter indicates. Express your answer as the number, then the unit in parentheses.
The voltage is 37 (V)
